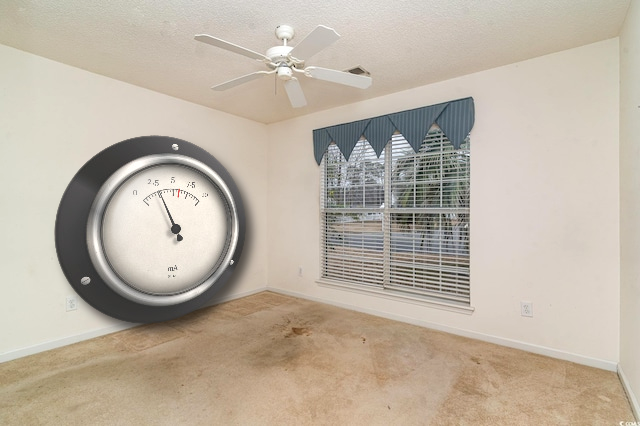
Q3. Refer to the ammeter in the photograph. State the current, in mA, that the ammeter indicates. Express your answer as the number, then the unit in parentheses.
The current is 2.5 (mA)
